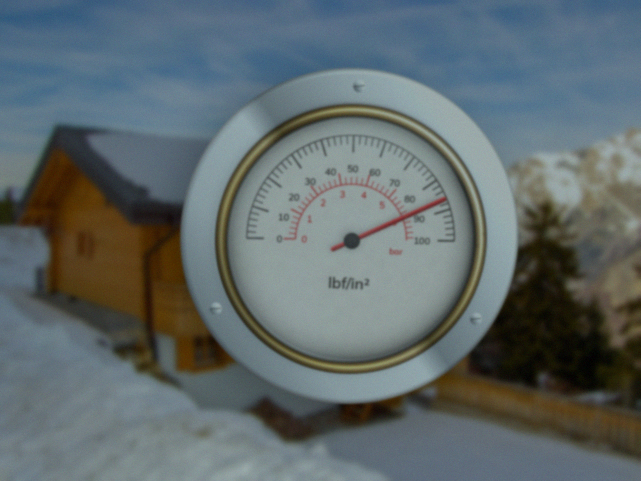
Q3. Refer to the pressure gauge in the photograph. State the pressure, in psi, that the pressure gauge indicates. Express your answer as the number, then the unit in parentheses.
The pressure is 86 (psi)
